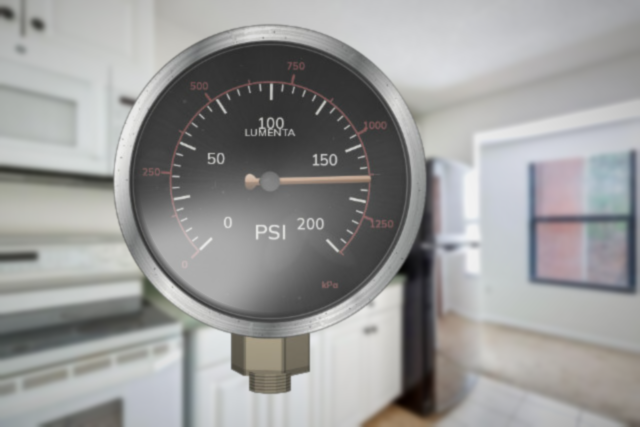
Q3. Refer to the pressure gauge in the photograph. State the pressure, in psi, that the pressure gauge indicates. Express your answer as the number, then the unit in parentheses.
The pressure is 165 (psi)
